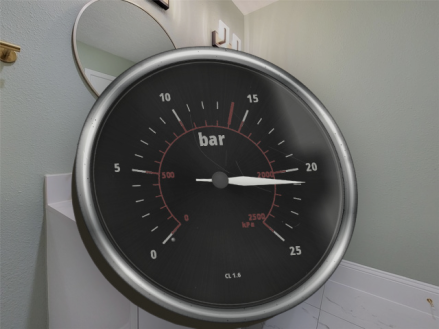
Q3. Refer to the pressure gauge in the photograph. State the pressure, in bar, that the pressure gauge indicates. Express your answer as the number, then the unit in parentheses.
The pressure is 21 (bar)
